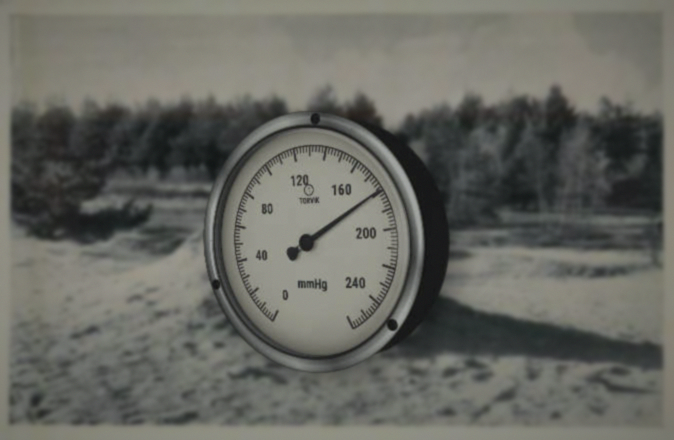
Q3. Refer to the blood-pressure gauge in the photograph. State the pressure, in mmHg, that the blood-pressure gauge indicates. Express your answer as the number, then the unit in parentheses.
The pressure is 180 (mmHg)
